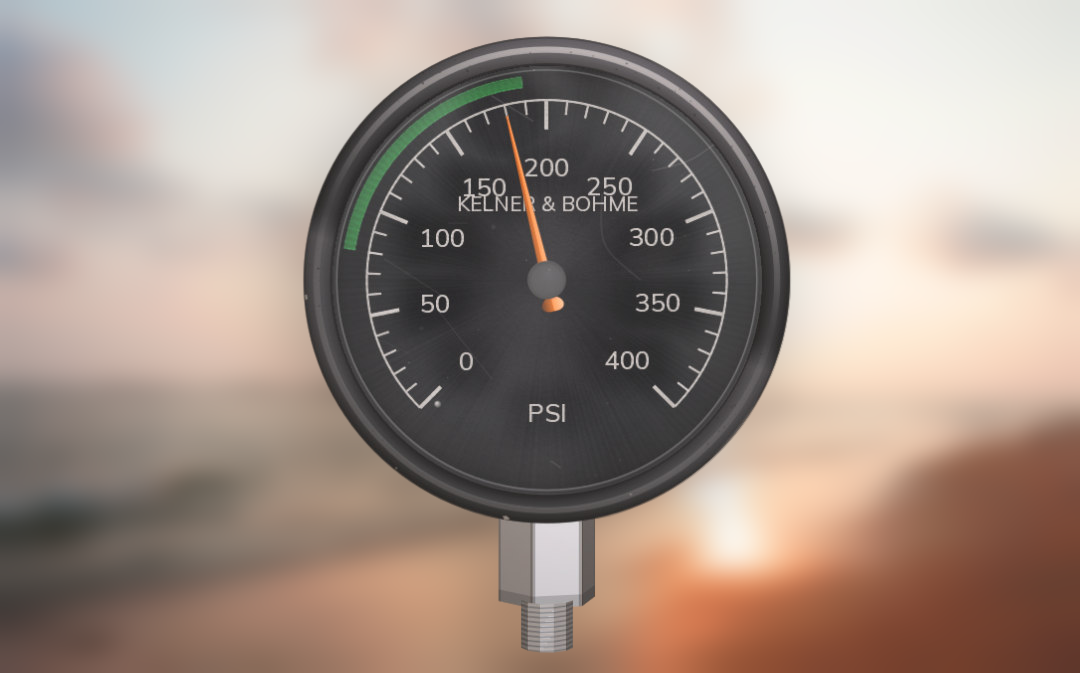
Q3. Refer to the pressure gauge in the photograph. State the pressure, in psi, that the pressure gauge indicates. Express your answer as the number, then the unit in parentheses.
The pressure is 180 (psi)
